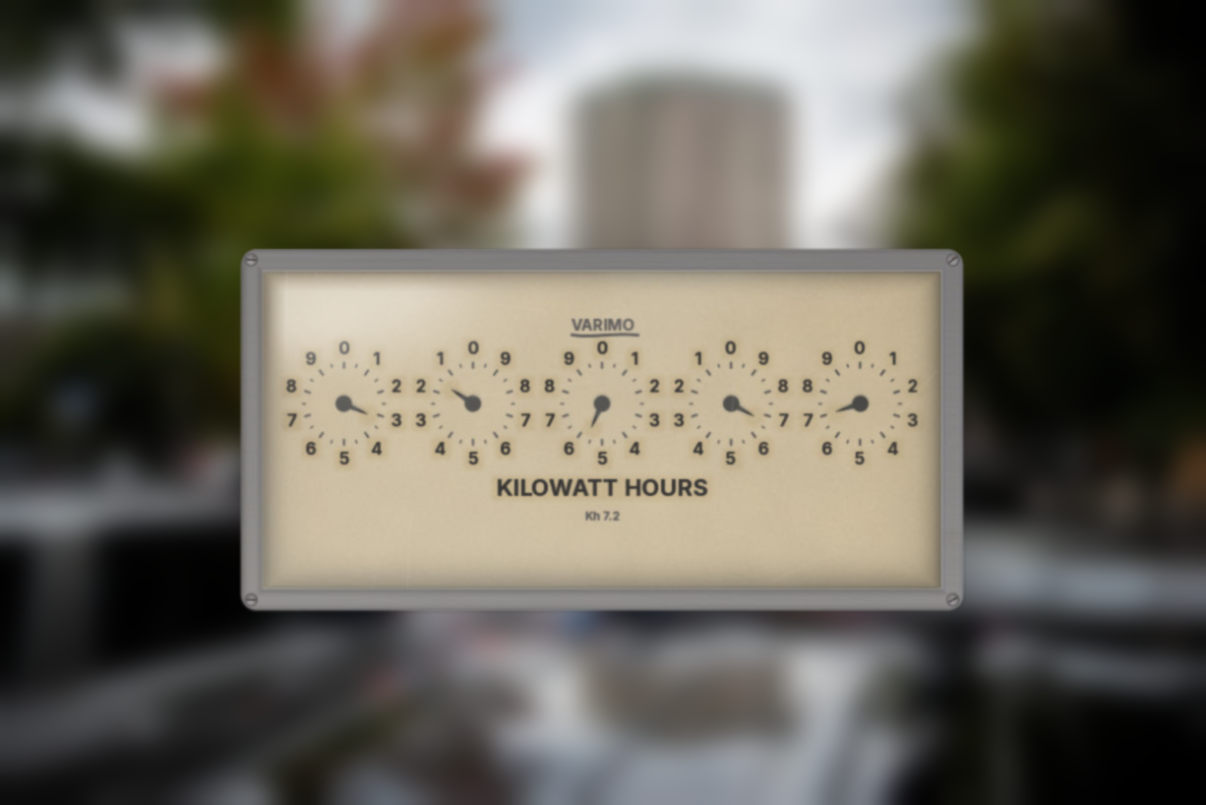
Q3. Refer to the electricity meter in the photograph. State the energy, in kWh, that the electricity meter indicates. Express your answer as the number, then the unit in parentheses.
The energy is 31567 (kWh)
